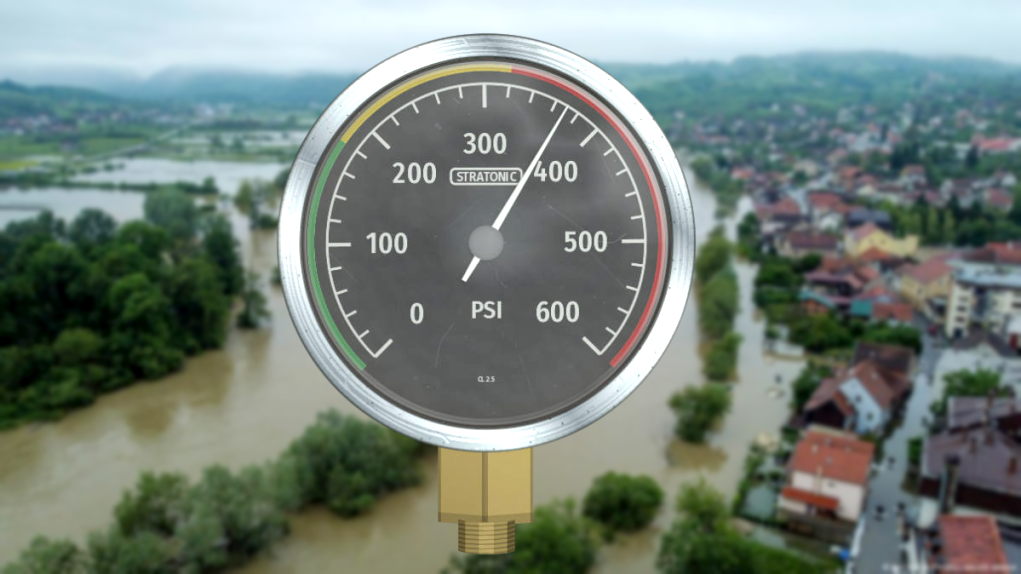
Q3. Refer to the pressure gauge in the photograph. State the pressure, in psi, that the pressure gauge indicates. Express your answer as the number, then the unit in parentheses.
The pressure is 370 (psi)
